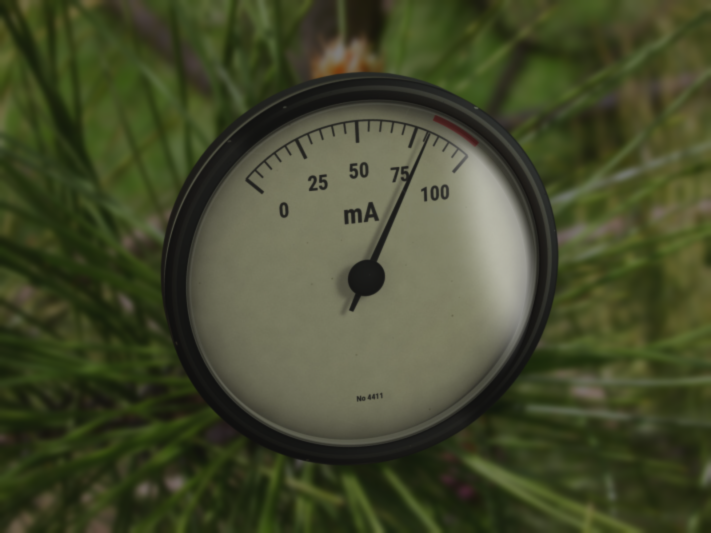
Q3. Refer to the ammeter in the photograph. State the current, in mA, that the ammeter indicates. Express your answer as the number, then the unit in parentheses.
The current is 80 (mA)
